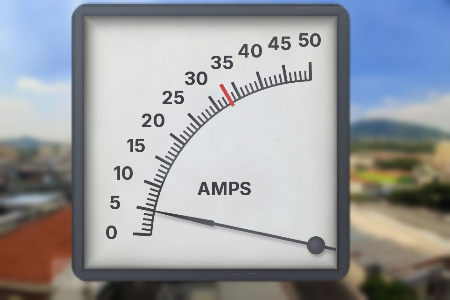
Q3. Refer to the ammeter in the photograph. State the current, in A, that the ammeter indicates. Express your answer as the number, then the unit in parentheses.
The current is 5 (A)
